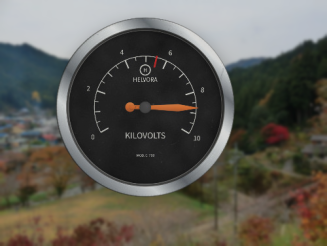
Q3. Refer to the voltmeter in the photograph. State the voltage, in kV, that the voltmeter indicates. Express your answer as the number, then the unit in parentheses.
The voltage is 8.75 (kV)
